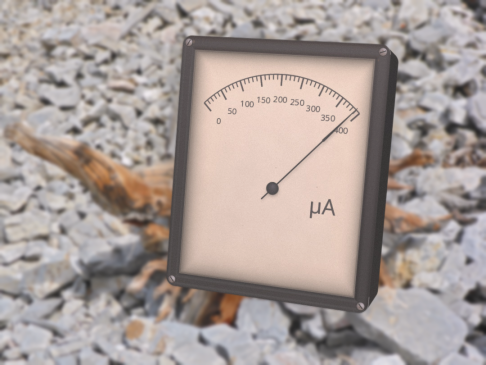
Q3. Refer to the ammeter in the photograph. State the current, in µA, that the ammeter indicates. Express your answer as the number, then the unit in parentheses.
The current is 390 (µA)
